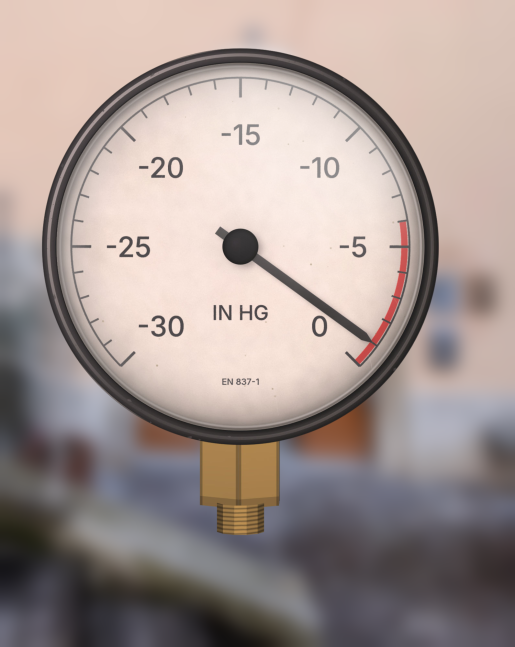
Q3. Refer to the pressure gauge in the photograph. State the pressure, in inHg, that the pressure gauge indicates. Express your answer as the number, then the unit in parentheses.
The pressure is -1 (inHg)
